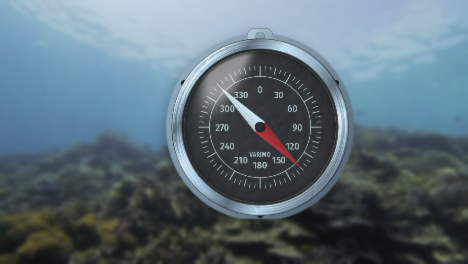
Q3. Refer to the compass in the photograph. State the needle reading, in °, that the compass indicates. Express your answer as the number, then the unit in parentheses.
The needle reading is 135 (°)
